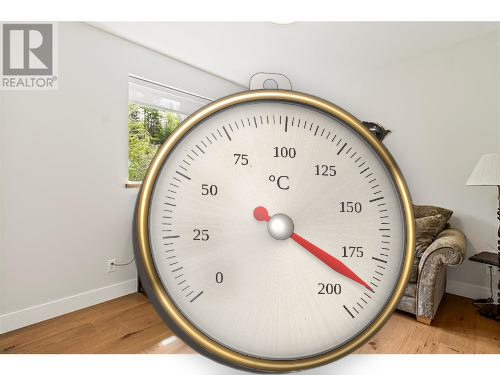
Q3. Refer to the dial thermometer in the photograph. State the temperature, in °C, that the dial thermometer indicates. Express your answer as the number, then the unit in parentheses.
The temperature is 187.5 (°C)
